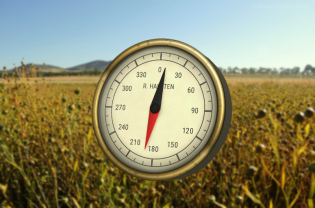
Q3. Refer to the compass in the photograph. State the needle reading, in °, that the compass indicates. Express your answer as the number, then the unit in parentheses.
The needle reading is 190 (°)
